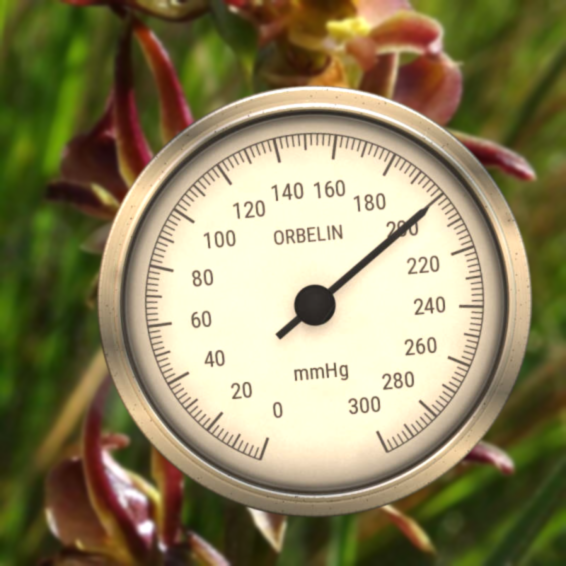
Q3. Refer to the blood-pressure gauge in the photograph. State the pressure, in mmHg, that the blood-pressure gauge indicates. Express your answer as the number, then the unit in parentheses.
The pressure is 200 (mmHg)
